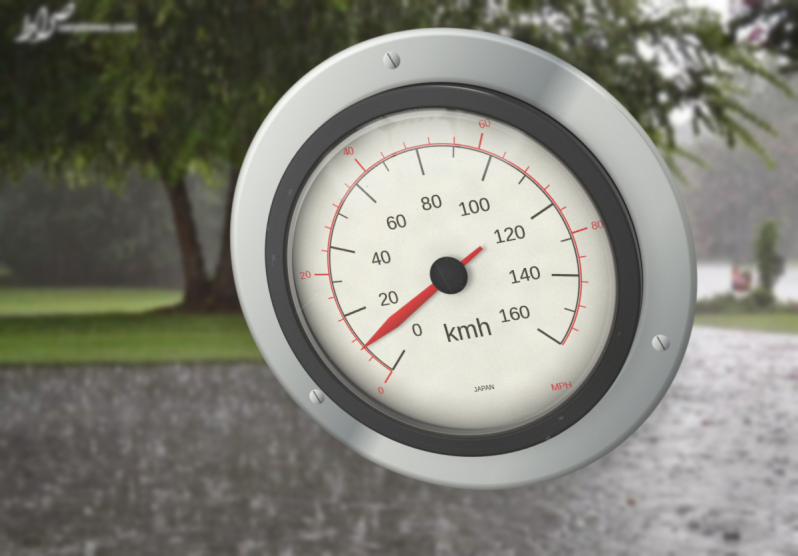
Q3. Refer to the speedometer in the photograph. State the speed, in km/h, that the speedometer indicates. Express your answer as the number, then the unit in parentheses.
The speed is 10 (km/h)
